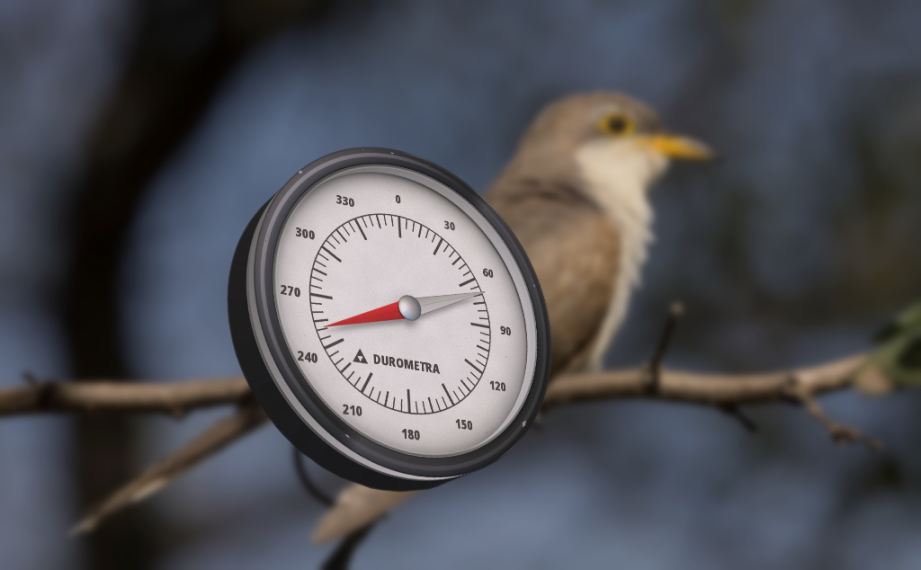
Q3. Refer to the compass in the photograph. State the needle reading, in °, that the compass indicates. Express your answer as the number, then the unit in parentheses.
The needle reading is 250 (°)
